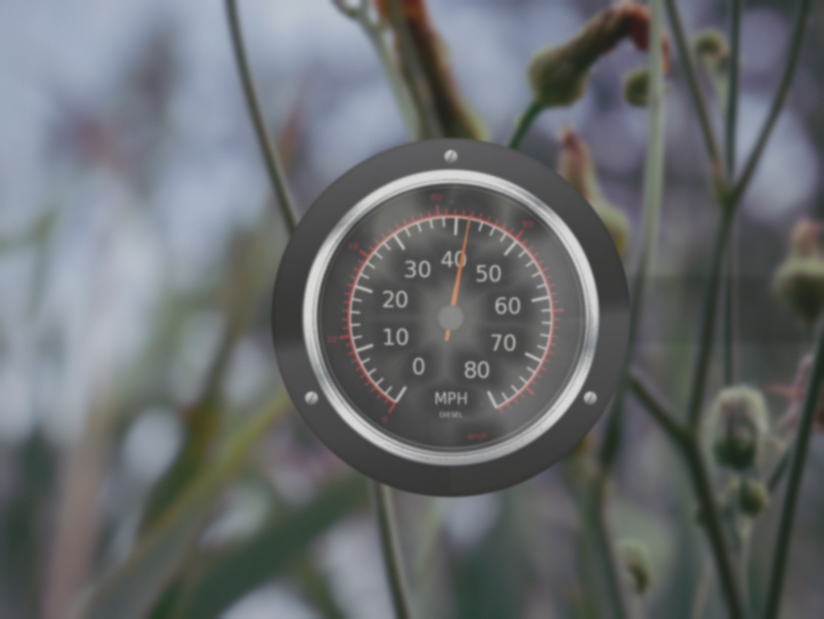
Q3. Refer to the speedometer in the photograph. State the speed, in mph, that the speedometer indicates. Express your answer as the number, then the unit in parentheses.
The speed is 42 (mph)
